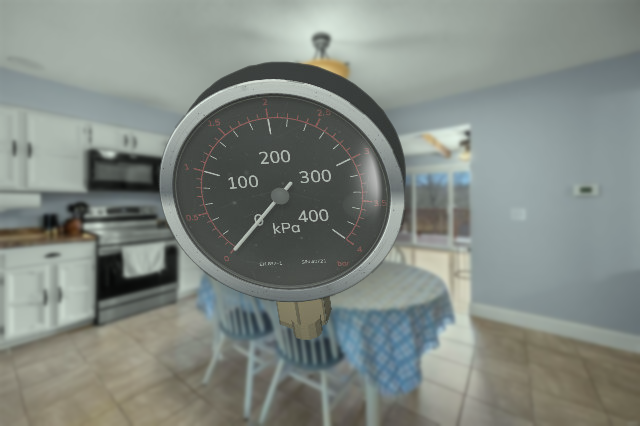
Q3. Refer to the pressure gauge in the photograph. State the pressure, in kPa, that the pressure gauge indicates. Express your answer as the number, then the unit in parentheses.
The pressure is 0 (kPa)
